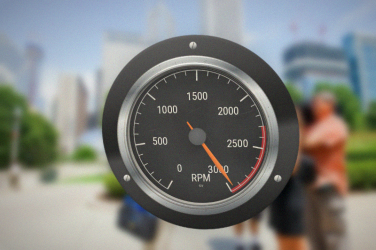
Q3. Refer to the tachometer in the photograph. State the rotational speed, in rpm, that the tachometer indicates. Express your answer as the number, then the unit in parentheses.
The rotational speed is 2950 (rpm)
